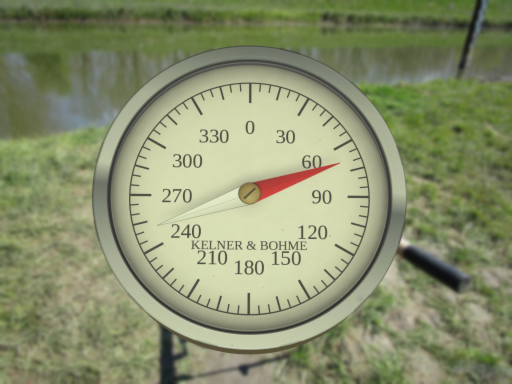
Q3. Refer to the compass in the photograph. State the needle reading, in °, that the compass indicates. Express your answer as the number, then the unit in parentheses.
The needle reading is 70 (°)
